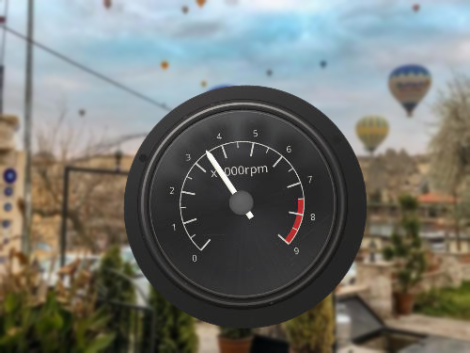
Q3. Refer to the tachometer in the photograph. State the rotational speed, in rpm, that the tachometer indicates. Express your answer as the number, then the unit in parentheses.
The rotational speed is 3500 (rpm)
